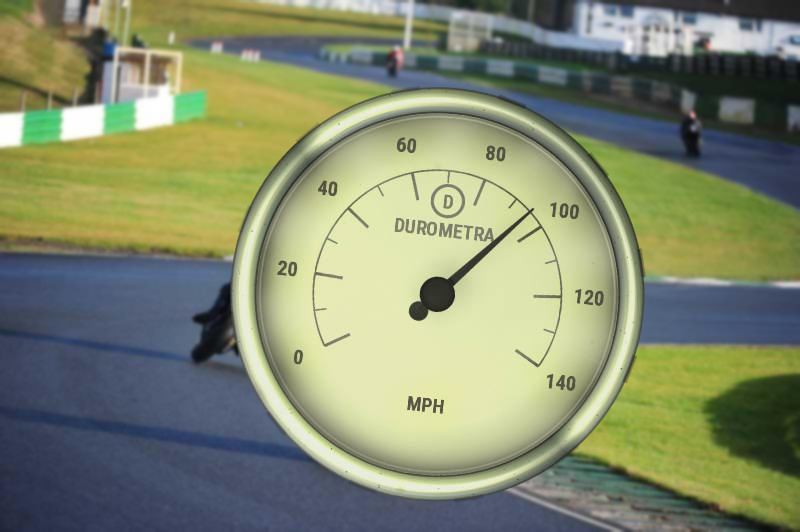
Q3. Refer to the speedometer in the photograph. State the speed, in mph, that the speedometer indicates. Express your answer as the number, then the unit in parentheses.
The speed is 95 (mph)
